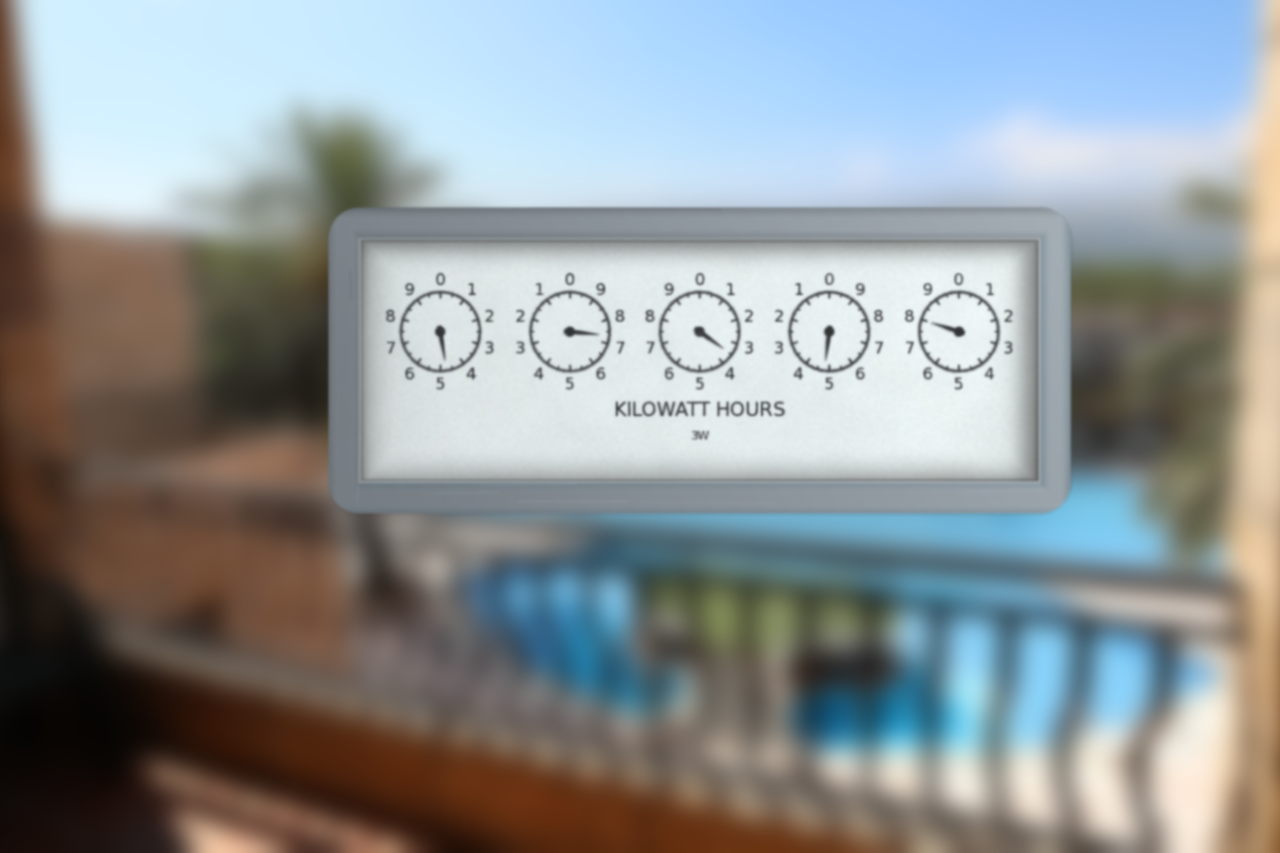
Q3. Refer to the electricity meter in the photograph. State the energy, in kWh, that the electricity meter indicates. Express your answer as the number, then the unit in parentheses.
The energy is 47348 (kWh)
